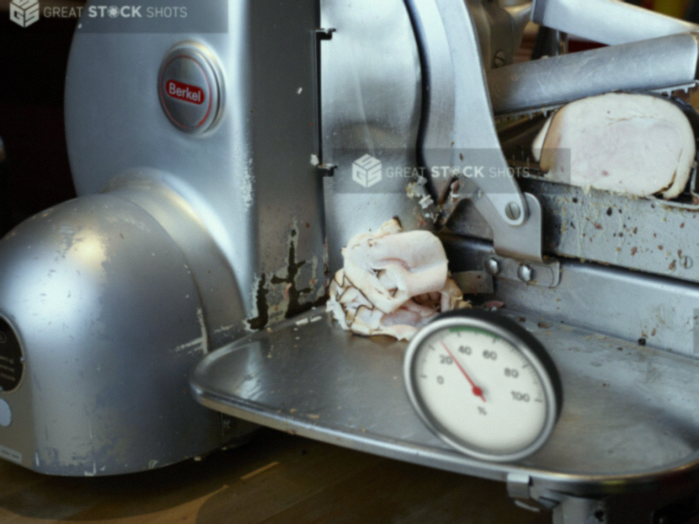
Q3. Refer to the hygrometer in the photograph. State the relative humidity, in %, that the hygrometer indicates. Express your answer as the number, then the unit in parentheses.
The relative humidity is 30 (%)
